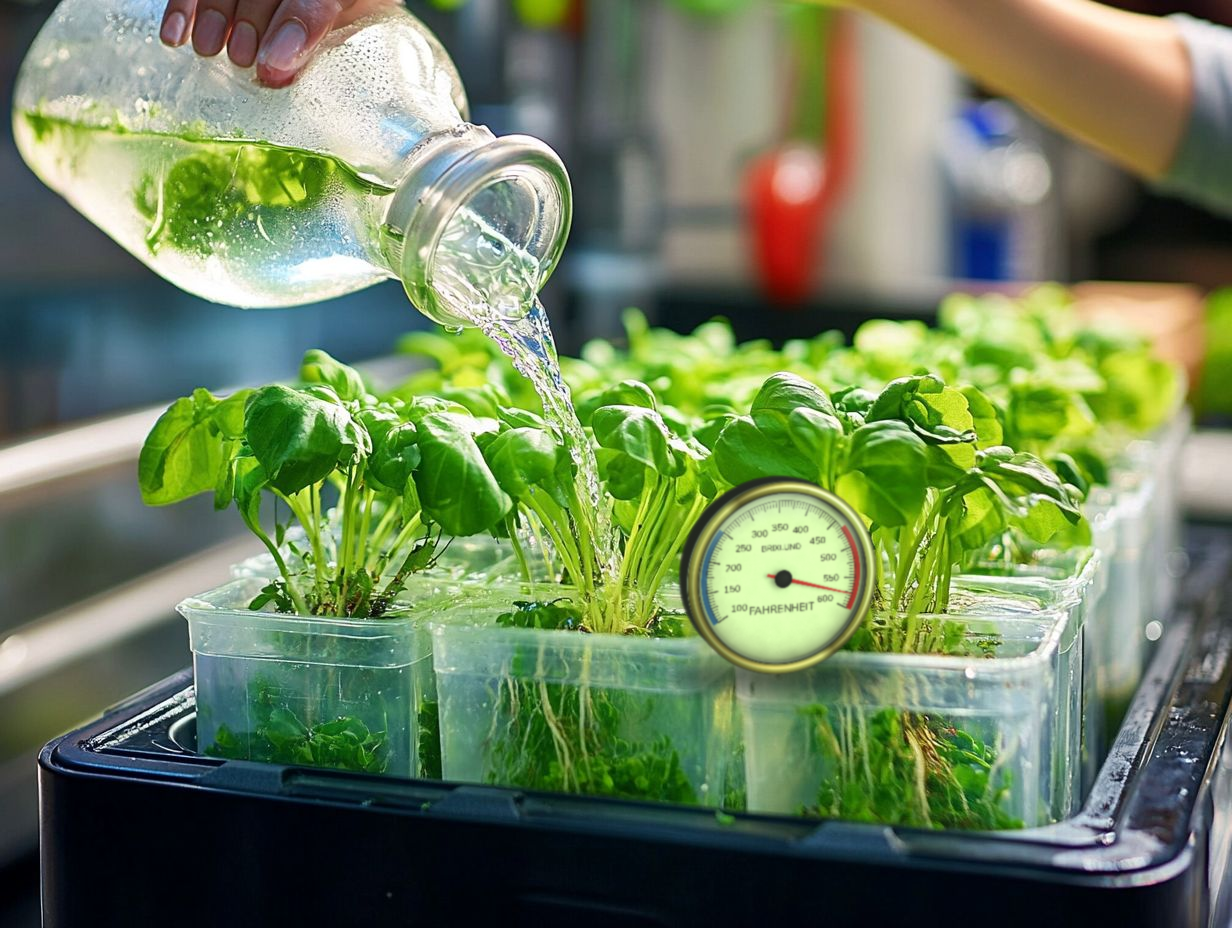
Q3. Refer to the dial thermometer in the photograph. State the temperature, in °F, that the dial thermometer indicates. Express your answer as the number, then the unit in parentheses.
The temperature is 575 (°F)
